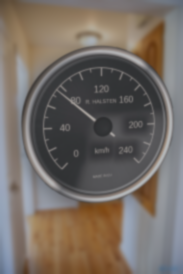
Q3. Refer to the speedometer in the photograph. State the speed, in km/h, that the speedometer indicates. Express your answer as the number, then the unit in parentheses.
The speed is 75 (km/h)
